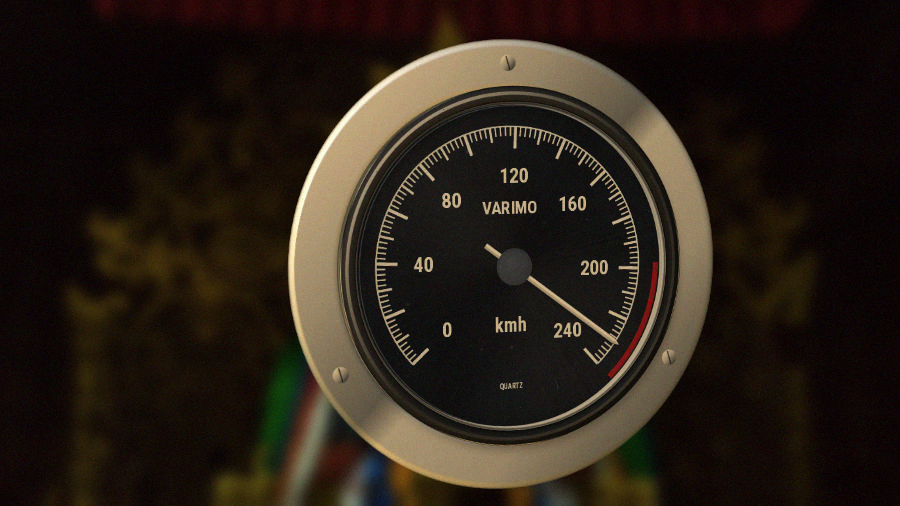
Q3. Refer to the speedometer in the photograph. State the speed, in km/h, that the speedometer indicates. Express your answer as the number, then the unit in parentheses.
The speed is 230 (km/h)
